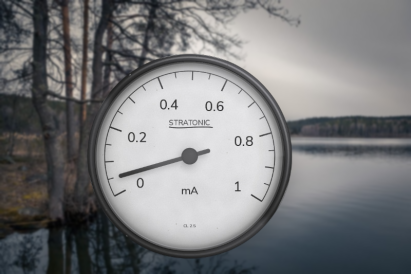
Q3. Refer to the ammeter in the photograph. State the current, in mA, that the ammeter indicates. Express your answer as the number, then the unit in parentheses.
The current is 0.05 (mA)
